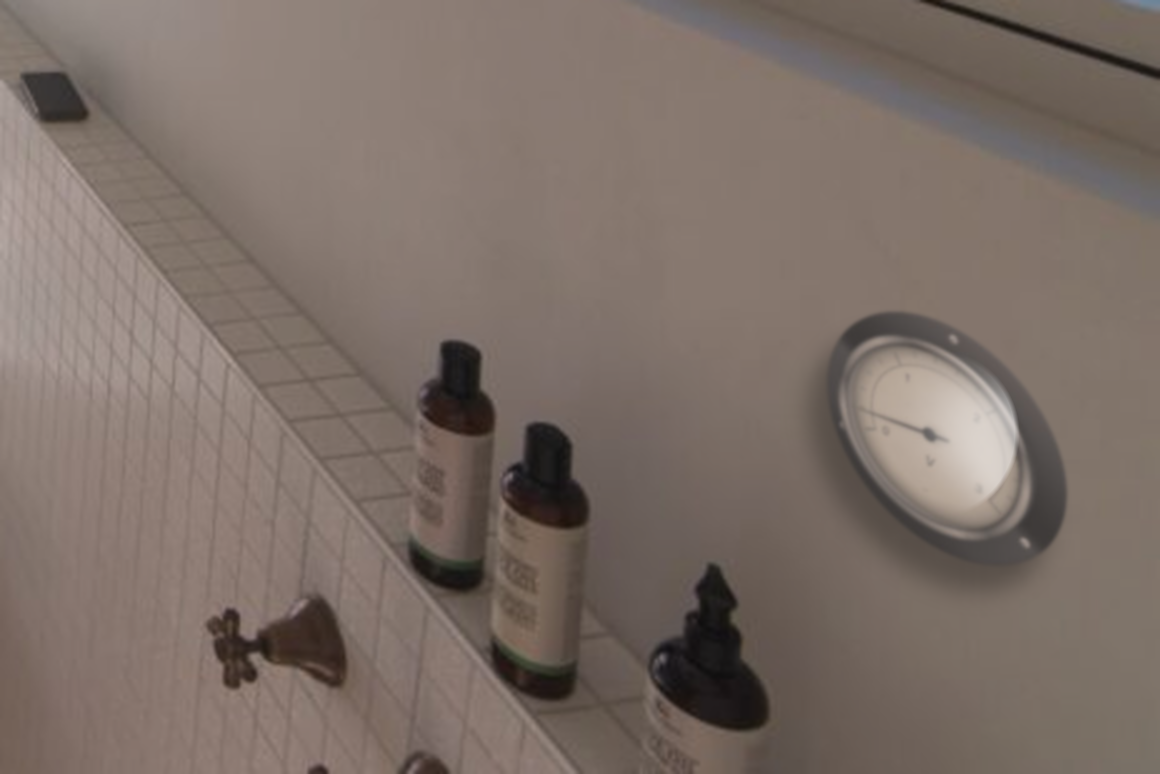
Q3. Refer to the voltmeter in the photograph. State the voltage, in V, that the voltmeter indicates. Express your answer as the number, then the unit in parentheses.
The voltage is 0.2 (V)
